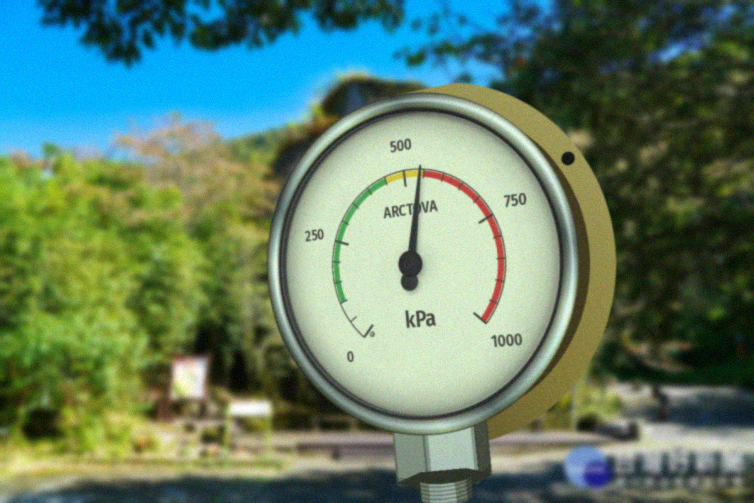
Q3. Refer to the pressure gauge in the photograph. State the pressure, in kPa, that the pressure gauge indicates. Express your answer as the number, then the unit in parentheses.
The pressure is 550 (kPa)
